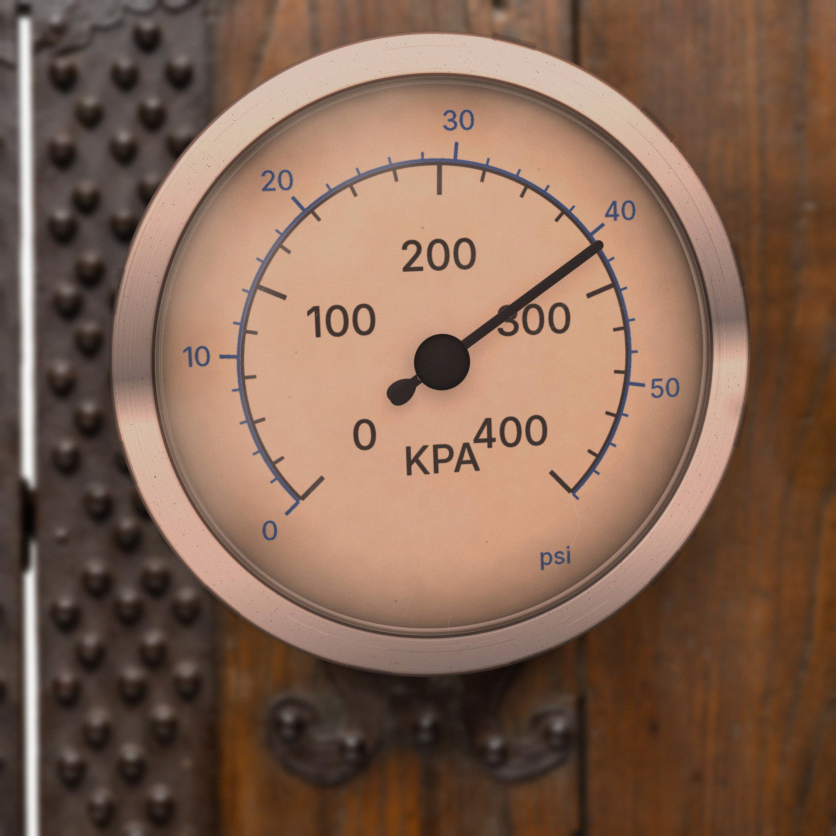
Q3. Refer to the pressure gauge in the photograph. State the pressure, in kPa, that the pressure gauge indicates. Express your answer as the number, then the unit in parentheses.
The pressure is 280 (kPa)
